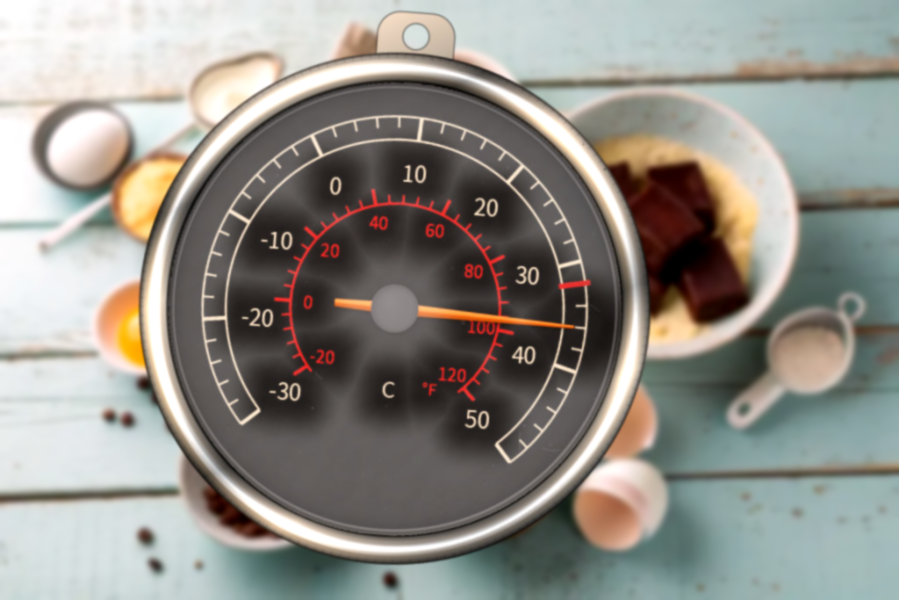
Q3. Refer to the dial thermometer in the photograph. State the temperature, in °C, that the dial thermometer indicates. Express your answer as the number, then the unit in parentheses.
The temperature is 36 (°C)
